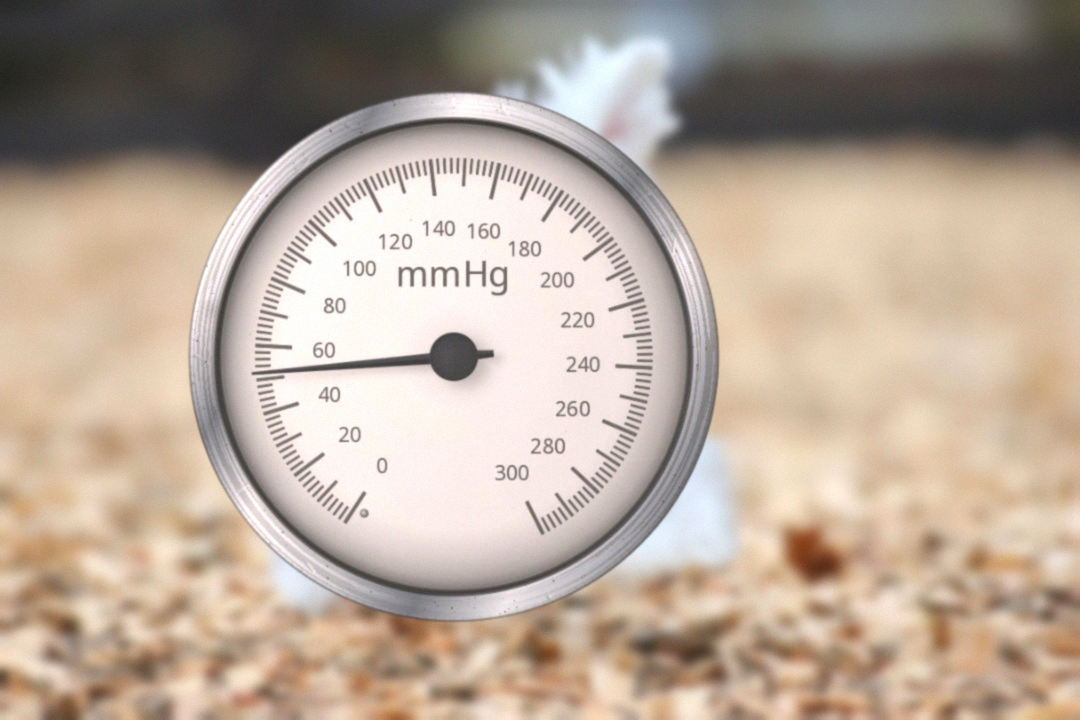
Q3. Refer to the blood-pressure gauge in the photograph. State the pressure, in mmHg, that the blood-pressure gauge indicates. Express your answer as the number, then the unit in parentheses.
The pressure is 52 (mmHg)
